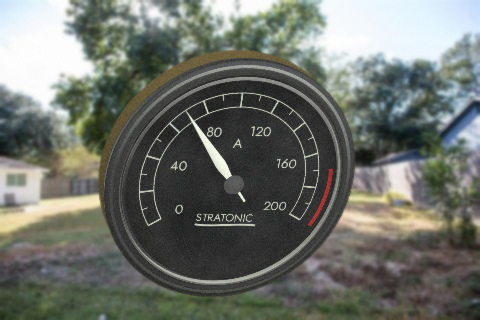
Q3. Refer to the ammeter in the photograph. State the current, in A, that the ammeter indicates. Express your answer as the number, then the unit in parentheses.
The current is 70 (A)
